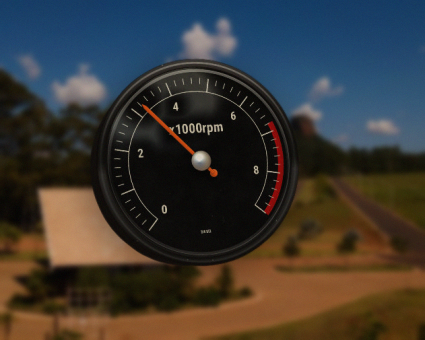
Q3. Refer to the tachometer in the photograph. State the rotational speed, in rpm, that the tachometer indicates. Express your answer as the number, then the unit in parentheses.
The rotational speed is 3200 (rpm)
